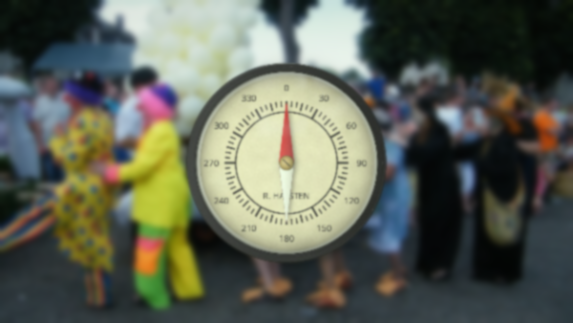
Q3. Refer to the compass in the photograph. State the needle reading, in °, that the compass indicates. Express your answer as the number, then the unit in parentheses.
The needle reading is 0 (°)
